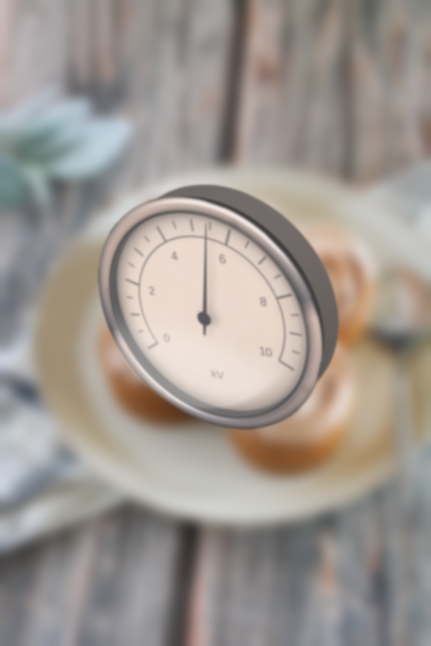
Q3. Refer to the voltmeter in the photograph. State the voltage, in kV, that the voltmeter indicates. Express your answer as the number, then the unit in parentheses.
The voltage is 5.5 (kV)
